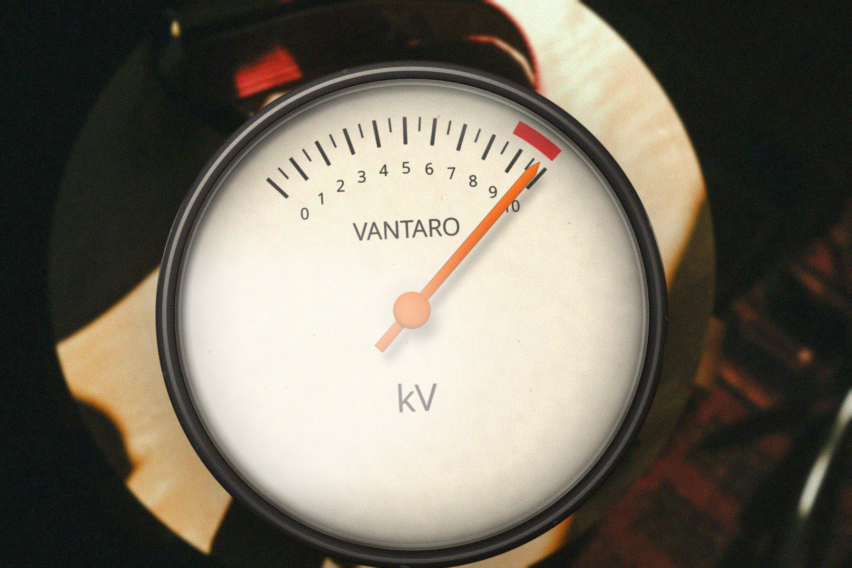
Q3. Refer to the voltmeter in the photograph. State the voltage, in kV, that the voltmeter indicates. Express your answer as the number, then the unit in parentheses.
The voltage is 9.75 (kV)
